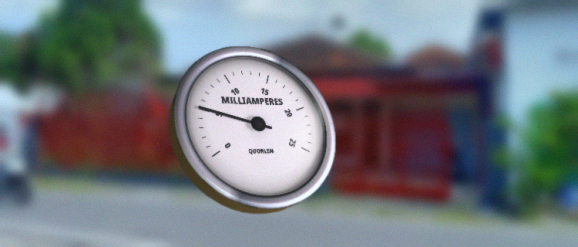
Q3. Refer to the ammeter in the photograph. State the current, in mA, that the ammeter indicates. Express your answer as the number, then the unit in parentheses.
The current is 5 (mA)
